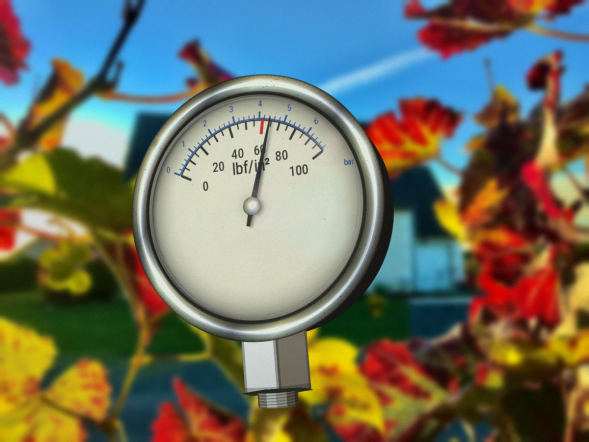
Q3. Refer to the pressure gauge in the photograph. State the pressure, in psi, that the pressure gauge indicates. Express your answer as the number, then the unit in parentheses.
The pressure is 65 (psi)
